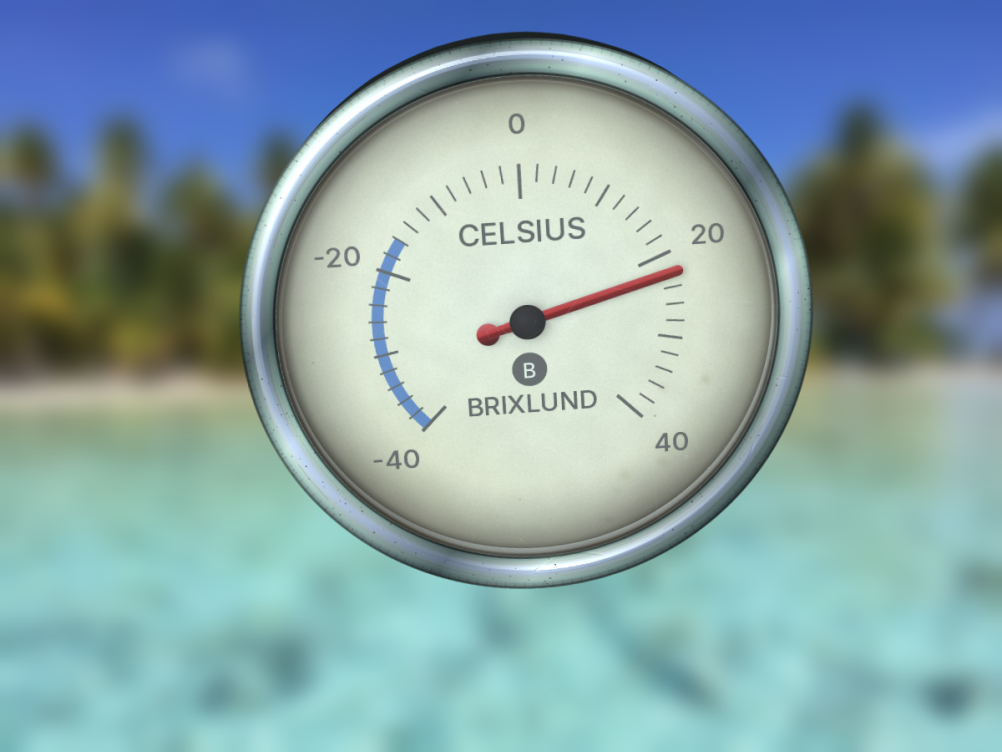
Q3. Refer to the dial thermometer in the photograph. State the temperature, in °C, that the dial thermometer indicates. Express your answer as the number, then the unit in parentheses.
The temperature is 22 (°C)
